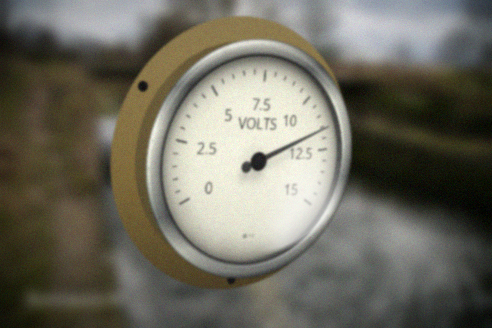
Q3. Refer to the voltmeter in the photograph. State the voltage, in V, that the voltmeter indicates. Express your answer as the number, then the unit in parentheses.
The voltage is 11.5 (V)
